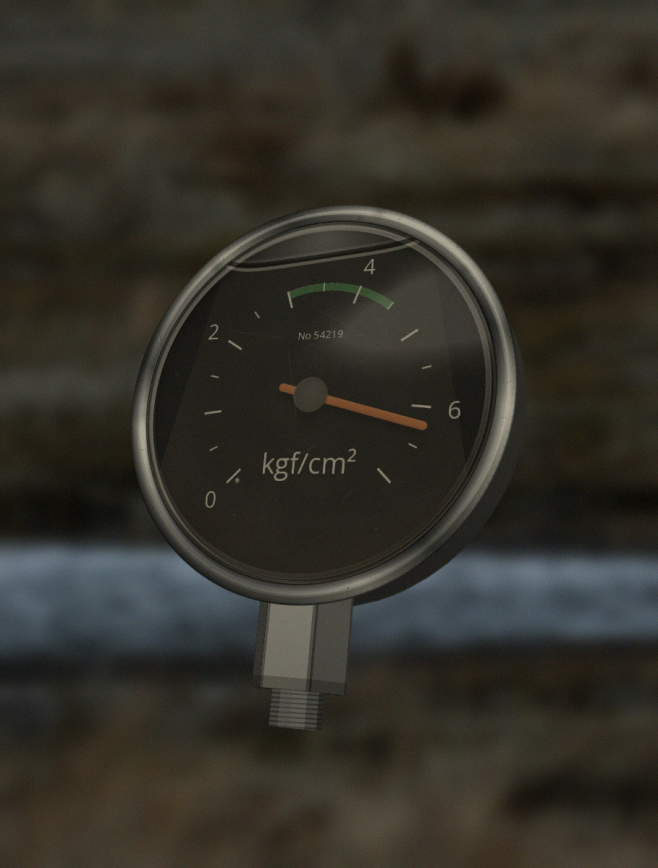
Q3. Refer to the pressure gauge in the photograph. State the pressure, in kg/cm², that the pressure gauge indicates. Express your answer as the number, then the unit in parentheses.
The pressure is 6.25 (kg/cm²)
